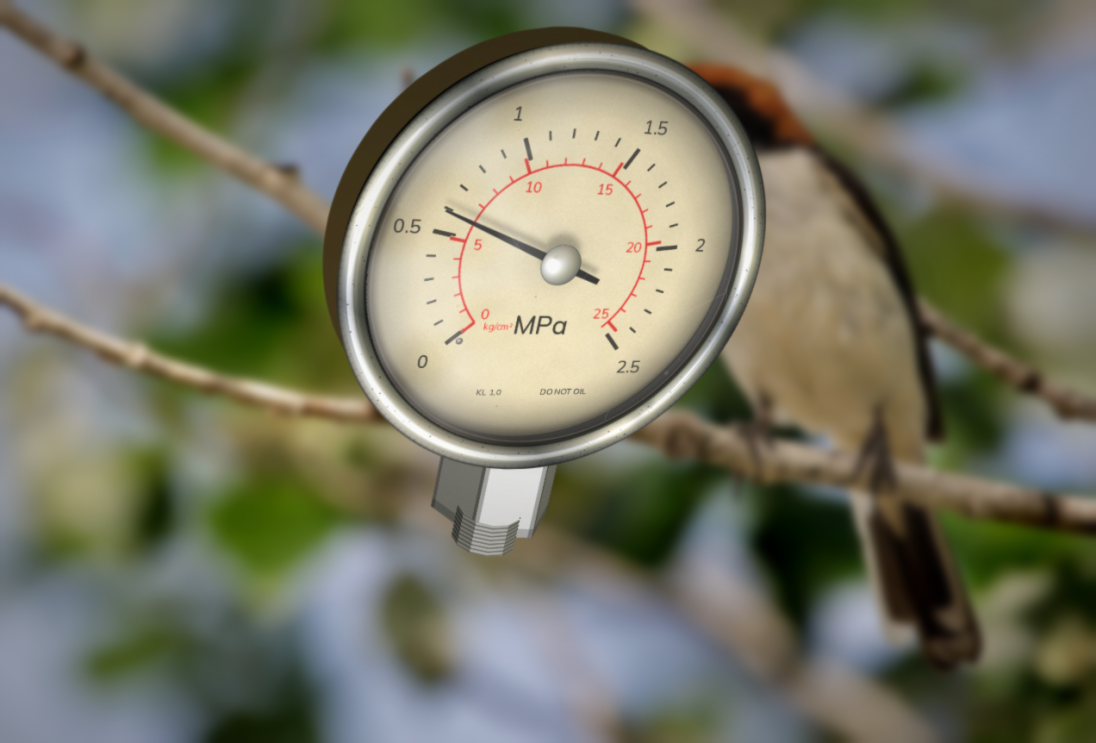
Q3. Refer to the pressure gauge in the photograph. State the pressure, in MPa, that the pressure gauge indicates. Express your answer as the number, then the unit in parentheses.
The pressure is 0.6 (MPa)
